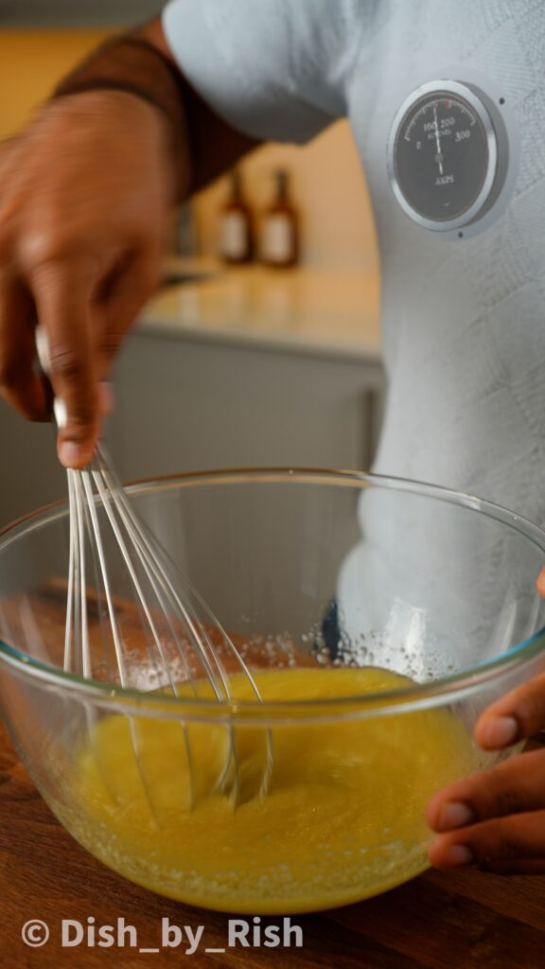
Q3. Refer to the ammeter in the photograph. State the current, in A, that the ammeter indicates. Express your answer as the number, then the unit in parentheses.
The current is 150 (A)
